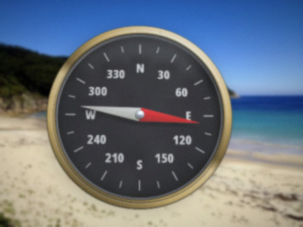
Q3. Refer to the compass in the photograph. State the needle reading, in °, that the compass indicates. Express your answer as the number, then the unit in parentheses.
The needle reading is 97.5 (°)
